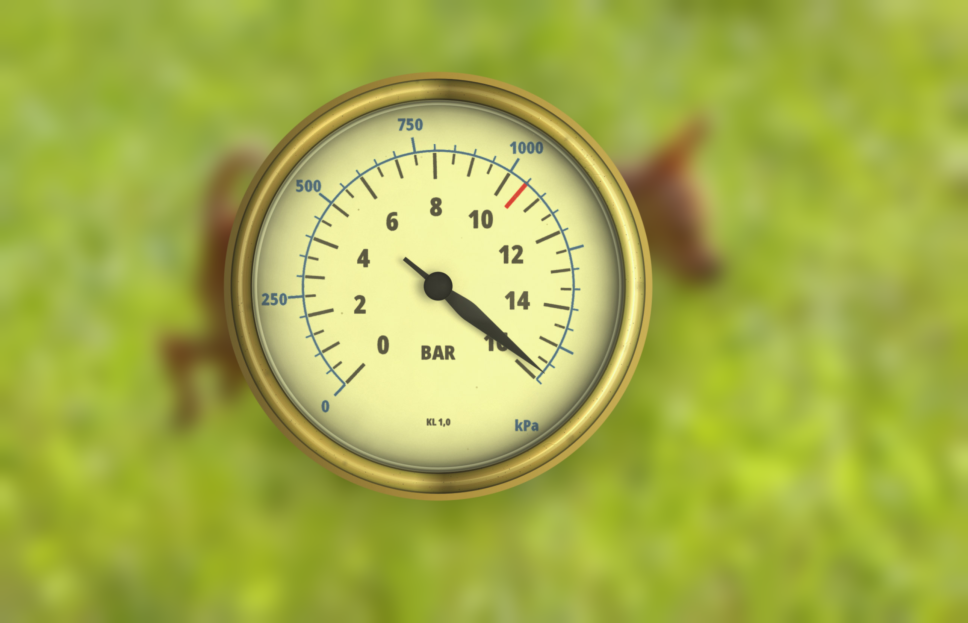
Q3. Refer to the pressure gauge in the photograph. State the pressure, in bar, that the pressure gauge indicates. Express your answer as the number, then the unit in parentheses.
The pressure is 15.75 (bar)
